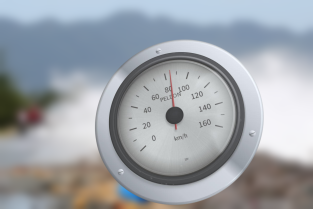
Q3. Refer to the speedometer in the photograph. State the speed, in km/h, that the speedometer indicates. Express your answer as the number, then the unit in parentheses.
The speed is 85 (km/h)
